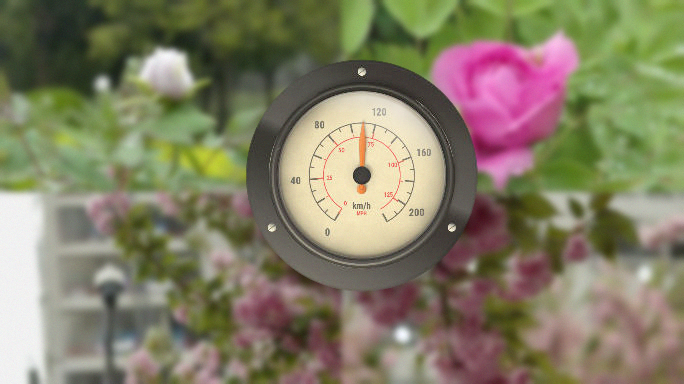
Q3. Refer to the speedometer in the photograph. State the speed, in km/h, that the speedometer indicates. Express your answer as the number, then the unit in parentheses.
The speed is 110 (km/h)
